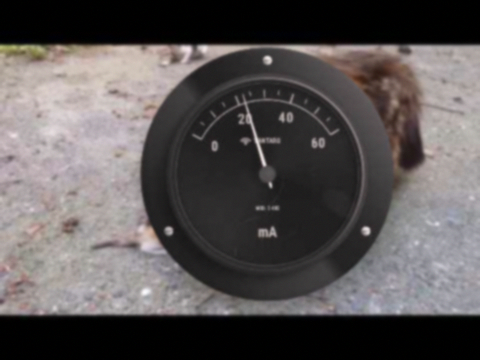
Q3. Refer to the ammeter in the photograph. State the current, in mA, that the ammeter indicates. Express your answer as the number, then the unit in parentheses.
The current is 22.5 (mA)
